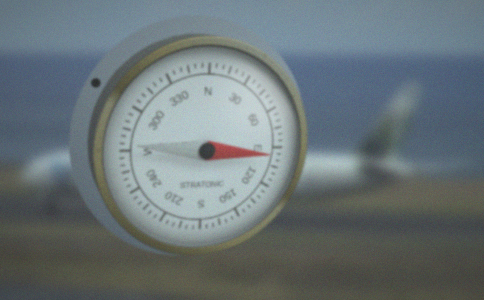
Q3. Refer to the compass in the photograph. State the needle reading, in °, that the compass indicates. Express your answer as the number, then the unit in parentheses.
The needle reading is 95 (°)
